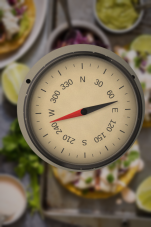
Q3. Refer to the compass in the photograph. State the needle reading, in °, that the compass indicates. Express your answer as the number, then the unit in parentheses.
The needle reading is 255 (°)
